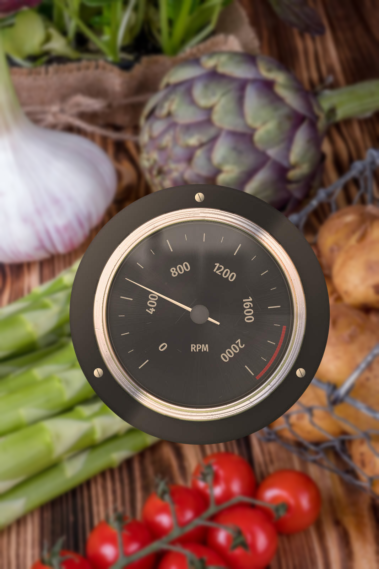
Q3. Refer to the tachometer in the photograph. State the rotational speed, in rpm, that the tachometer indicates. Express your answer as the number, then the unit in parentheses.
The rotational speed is 500 (rpm)
